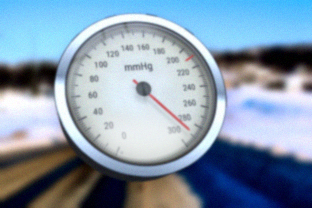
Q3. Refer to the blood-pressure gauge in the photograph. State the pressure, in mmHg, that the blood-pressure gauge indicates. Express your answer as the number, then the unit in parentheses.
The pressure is 290 (mmHg)
